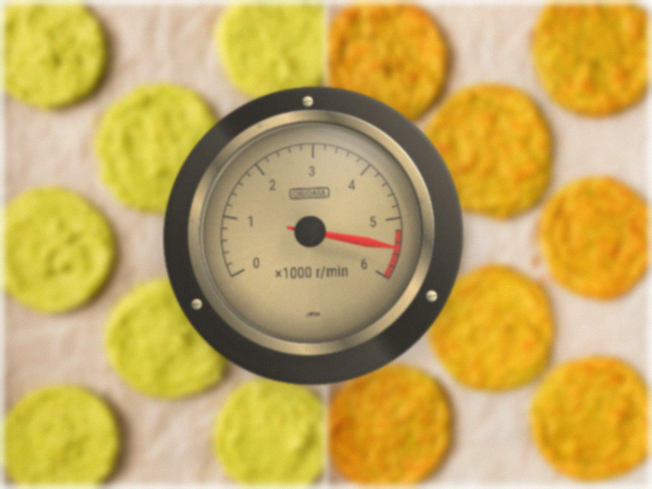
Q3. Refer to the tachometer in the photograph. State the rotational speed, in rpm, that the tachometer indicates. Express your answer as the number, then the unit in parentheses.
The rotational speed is 5500 (rpm)
